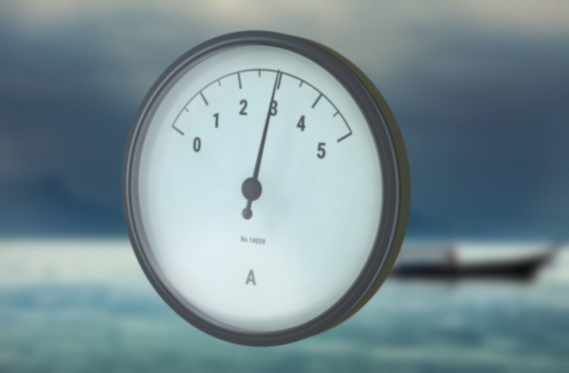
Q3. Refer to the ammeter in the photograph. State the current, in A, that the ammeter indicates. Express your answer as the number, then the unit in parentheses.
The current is 3 (A)
